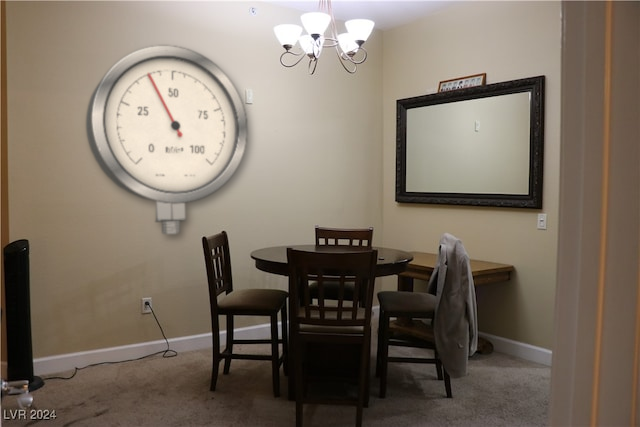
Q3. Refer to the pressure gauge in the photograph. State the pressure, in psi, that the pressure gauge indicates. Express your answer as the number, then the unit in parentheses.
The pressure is 40 (psi)
